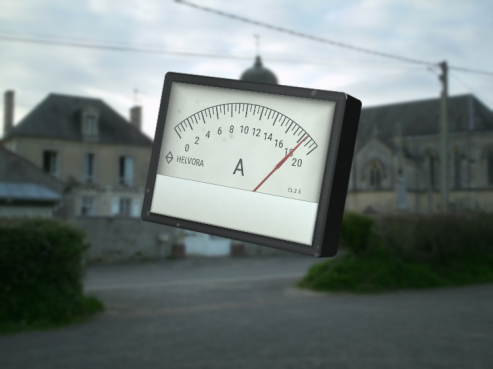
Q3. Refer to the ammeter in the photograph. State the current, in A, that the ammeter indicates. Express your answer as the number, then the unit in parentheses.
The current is 18.5 (A)
